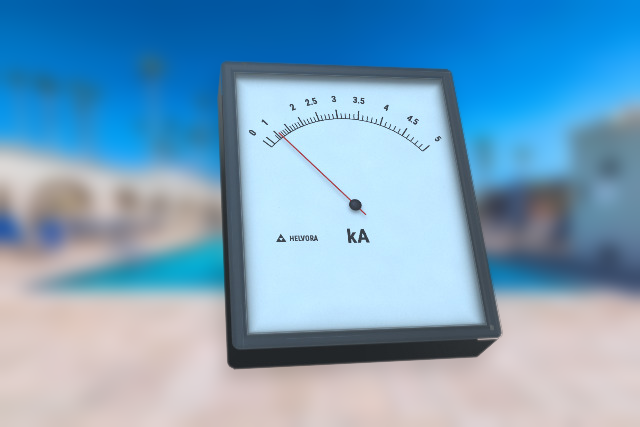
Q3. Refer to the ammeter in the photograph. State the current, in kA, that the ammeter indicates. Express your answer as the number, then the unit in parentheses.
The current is 1 (kA)
